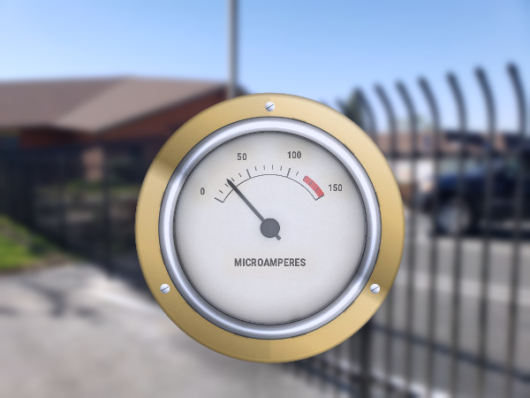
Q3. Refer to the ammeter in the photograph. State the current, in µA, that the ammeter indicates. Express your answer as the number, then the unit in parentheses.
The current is 25 (µA)
